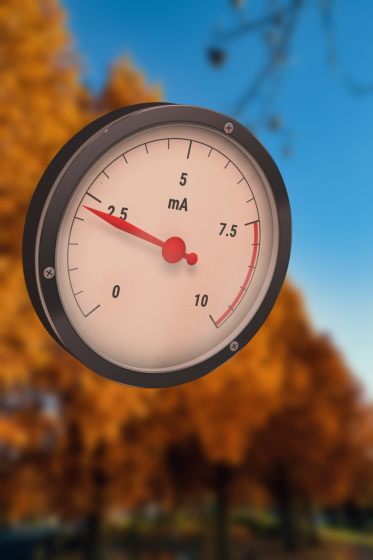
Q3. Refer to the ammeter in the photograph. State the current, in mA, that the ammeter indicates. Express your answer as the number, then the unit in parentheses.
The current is 2.25 (mA)
